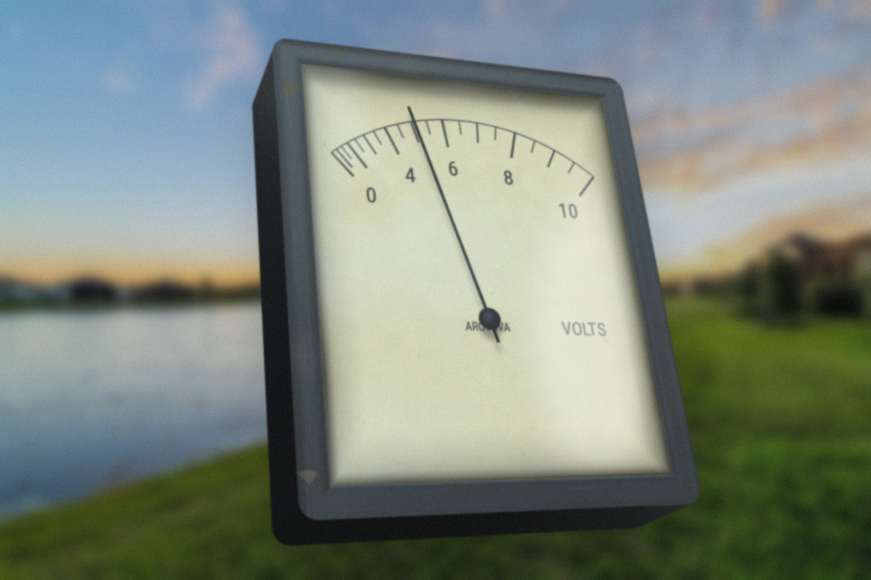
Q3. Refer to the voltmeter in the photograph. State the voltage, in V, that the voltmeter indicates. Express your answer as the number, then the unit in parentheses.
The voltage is 5 (V)
